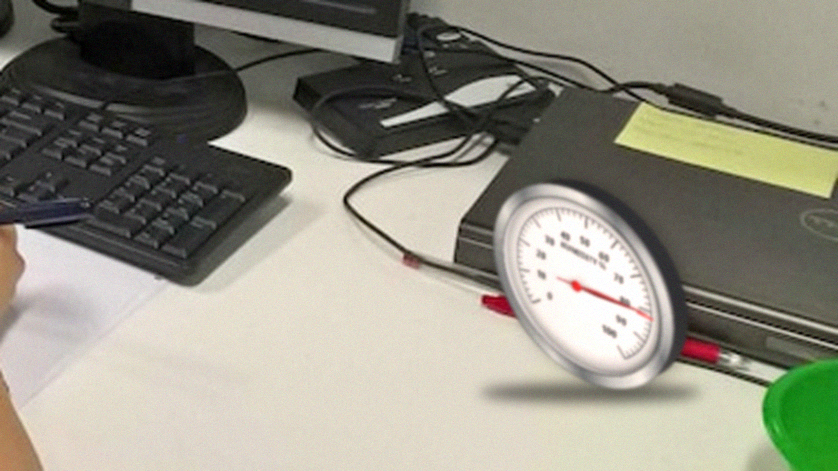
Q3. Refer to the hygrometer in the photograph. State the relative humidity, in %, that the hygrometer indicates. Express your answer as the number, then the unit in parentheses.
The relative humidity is 80 (%)
